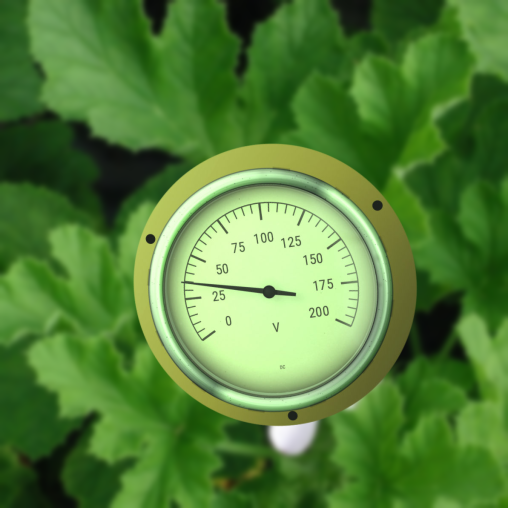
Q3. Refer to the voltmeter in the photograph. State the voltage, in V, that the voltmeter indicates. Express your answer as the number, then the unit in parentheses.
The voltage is 35 (V)
